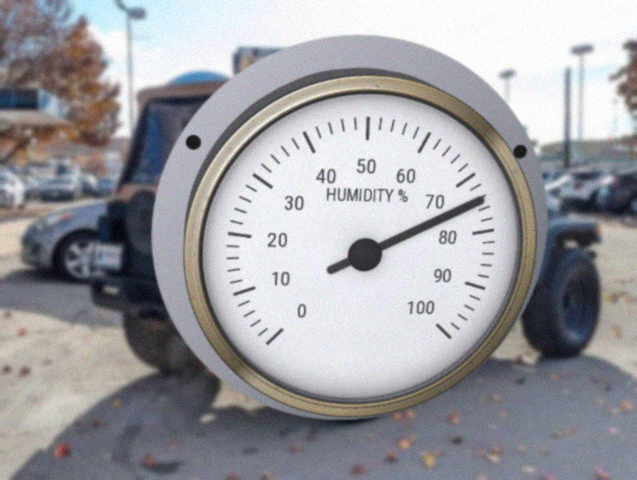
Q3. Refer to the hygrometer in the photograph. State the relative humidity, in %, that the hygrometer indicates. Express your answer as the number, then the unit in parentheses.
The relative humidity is 74 (%)
